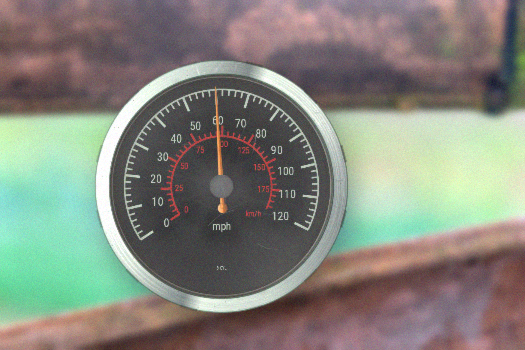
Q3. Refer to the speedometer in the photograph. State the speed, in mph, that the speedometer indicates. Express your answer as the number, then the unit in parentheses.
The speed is 60 (mph)
